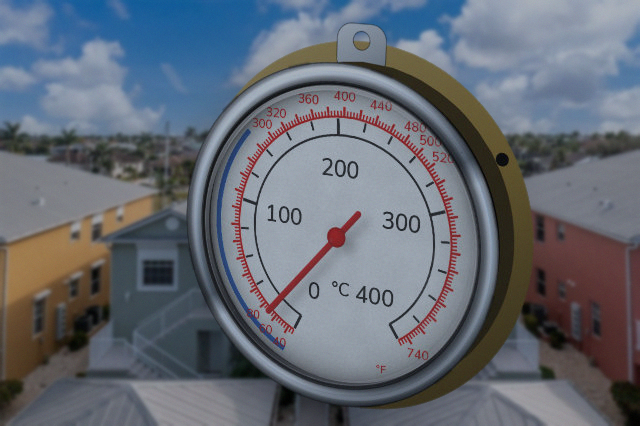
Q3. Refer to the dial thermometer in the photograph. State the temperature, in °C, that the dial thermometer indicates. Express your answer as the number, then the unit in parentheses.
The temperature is 20 (°C)
